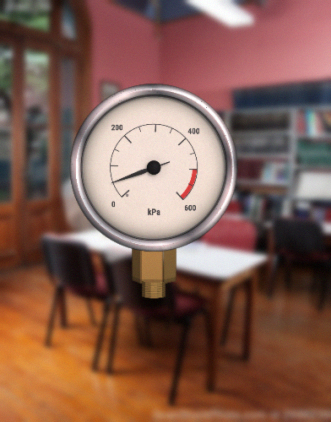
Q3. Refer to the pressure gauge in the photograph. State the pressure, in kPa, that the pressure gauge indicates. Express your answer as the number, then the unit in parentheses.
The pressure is 50 (kPa)
